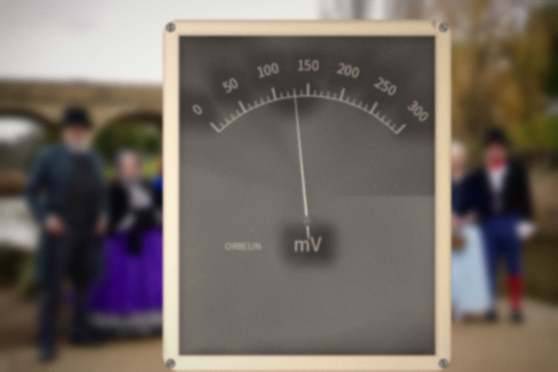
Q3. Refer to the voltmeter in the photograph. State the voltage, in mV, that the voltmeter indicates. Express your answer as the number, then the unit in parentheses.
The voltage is 130 (mV)
